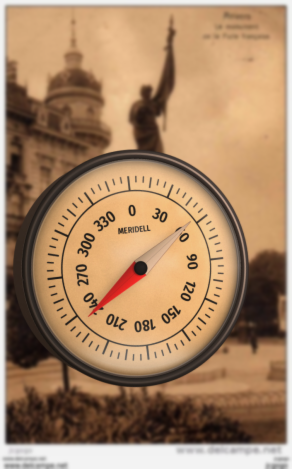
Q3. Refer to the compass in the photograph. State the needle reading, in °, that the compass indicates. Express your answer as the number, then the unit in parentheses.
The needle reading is 235 (°)
